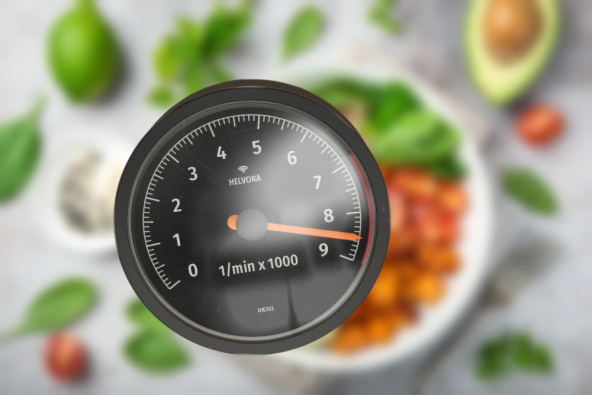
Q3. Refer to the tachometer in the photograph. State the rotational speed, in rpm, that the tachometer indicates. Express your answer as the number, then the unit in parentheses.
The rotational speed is 8500 (rpm)
